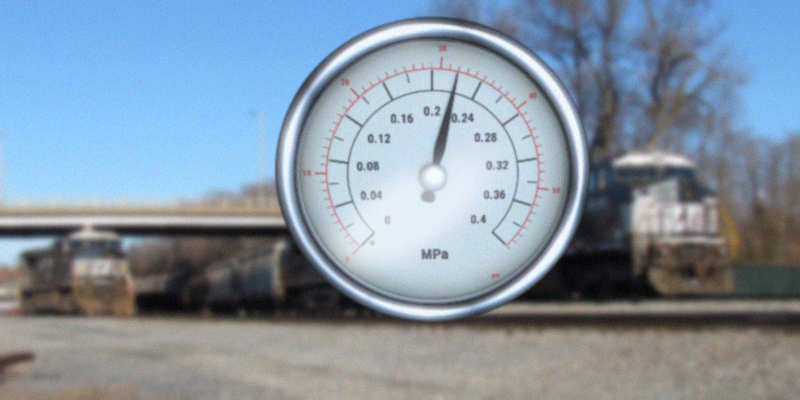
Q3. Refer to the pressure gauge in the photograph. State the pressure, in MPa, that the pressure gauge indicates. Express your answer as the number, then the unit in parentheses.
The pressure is 0.22 (MPa)
